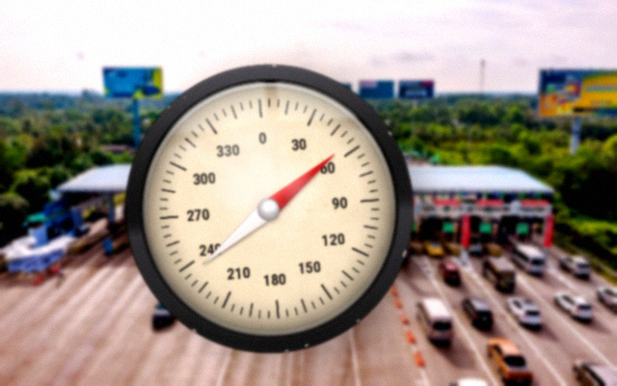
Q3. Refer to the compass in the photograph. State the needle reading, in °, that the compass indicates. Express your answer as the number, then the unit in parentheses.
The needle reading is 55 (°)
